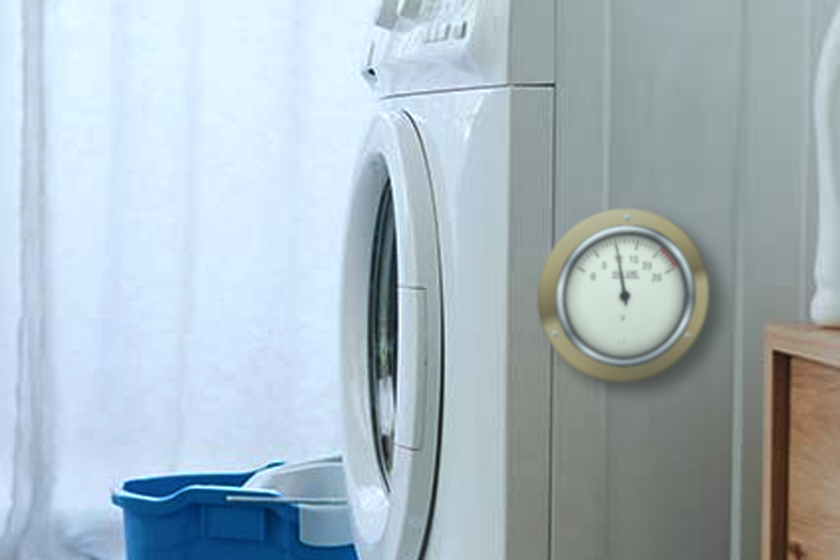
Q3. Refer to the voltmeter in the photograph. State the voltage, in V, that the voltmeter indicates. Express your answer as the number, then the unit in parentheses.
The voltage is 10 (V)
